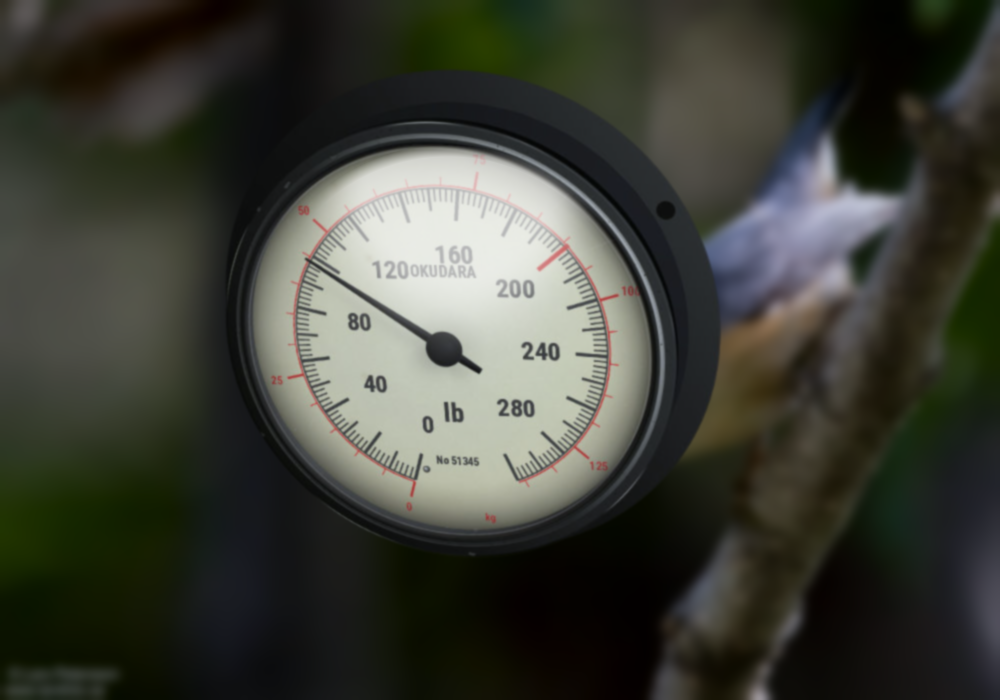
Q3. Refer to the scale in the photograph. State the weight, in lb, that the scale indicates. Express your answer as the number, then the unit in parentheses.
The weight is 100 (lb)
